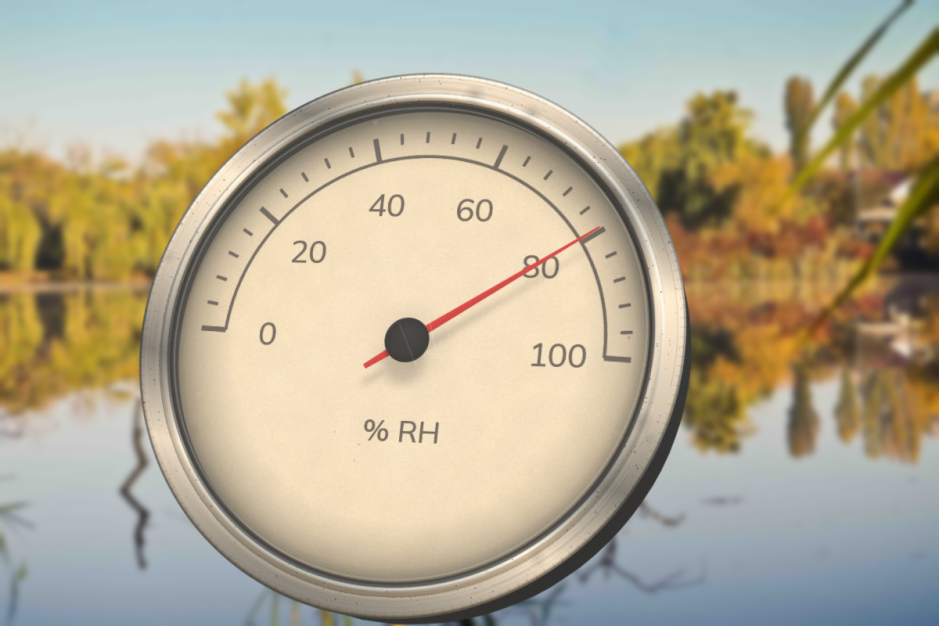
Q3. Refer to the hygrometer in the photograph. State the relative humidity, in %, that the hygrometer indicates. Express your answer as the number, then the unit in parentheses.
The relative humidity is 80 (%)
